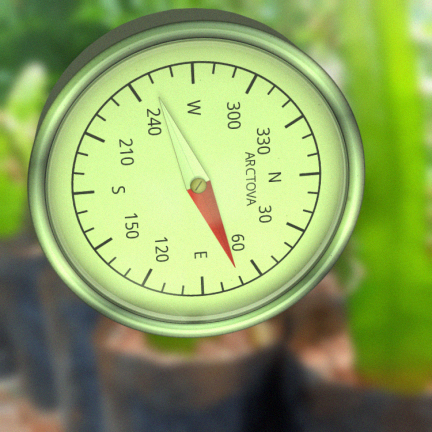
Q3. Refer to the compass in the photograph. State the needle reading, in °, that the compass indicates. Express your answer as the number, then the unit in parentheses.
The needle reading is 70 (°)
